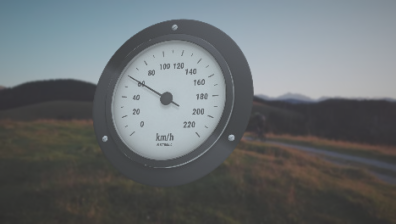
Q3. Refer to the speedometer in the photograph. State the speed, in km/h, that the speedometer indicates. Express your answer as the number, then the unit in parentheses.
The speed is 60 (km/h)
